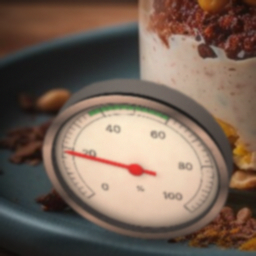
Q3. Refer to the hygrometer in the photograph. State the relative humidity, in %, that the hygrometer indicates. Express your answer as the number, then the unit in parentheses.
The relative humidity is 20 (%)
